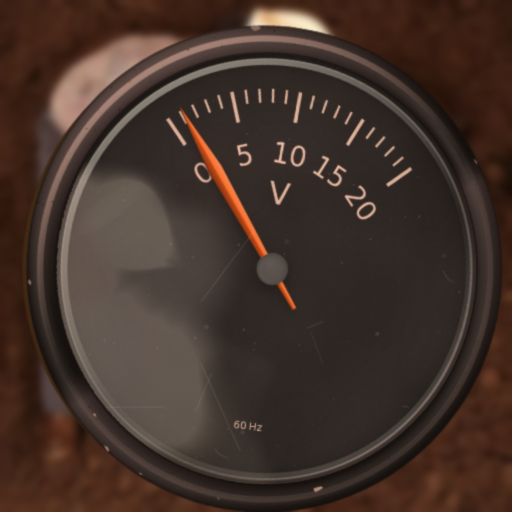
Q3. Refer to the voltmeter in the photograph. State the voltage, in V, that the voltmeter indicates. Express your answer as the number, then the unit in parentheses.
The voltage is 1 (V)
